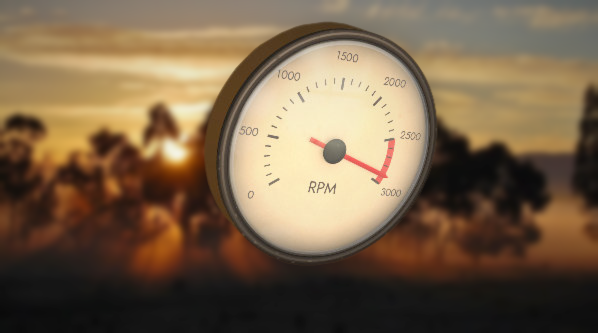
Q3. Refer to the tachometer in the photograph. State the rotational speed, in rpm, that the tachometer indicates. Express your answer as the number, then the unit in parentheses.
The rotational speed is 2900 (rpm)
